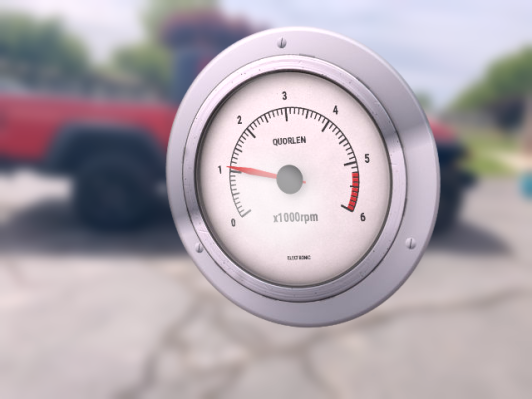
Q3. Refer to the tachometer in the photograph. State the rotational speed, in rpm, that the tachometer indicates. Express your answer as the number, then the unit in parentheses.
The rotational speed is 1100 (rpm)
